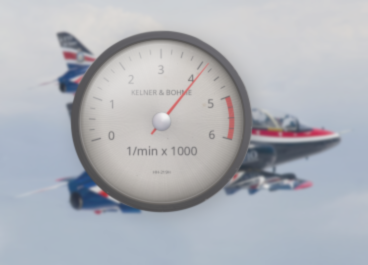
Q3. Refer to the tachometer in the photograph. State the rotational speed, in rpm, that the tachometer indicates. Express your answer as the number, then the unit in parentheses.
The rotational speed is 4125 (rpm)
